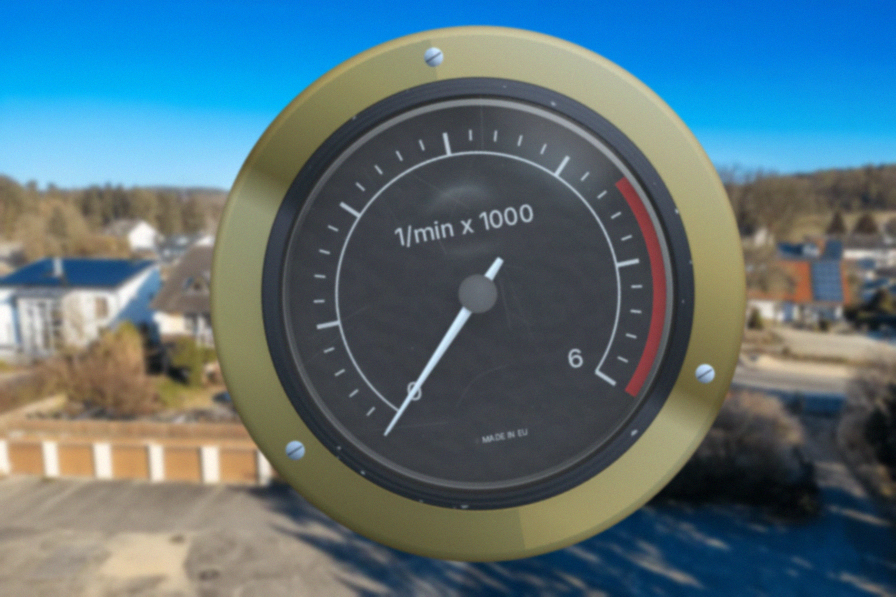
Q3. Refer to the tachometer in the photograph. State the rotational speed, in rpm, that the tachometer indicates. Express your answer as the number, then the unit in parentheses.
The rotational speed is 0 (rpm)
